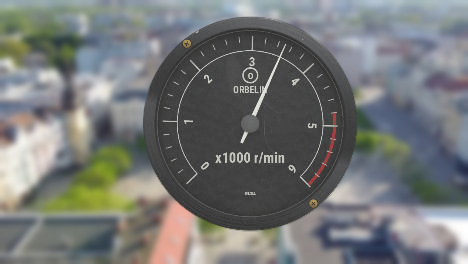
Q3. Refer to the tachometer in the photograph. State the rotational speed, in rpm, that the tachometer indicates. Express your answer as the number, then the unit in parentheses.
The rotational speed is 3500 (rpm)
